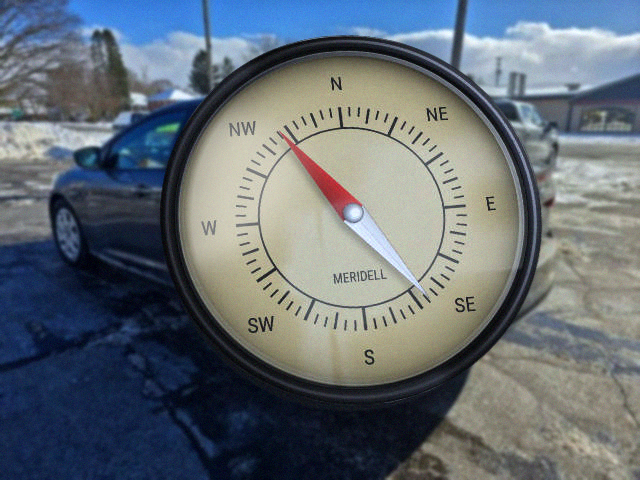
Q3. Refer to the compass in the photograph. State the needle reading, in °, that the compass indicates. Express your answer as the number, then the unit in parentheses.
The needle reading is 325 (°)
